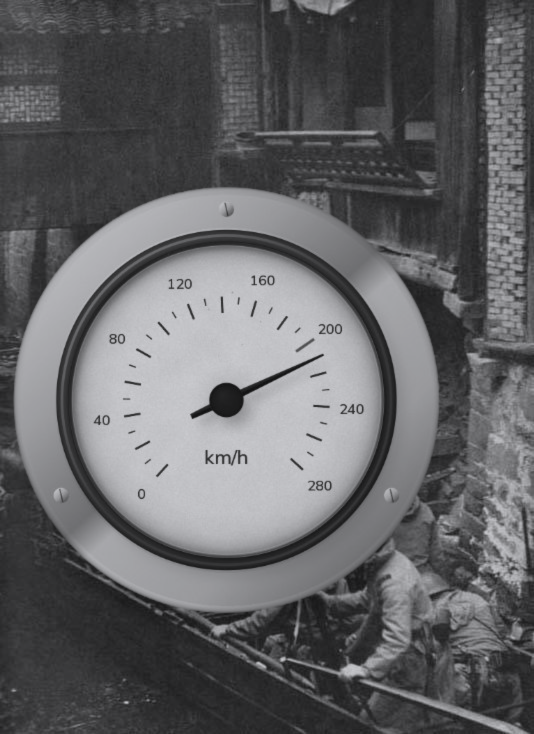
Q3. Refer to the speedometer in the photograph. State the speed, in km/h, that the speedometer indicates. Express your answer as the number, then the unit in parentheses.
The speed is 210 (km/h)
